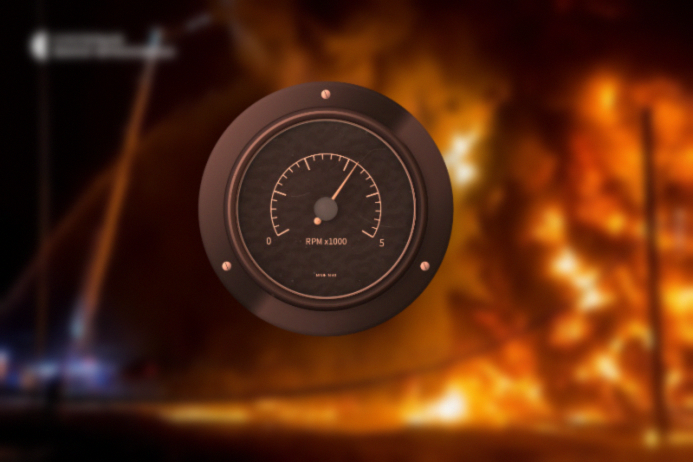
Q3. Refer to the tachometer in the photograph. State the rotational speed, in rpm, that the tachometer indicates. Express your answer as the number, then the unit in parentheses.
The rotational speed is 3200 (rpm)
